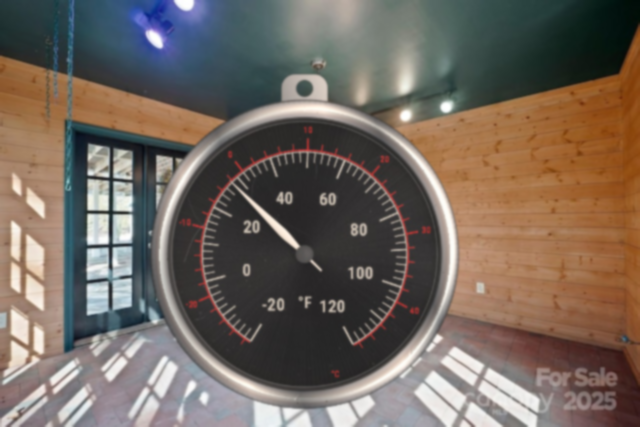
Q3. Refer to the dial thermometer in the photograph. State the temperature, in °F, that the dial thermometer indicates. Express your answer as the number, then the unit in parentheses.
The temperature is 28 (°F)
